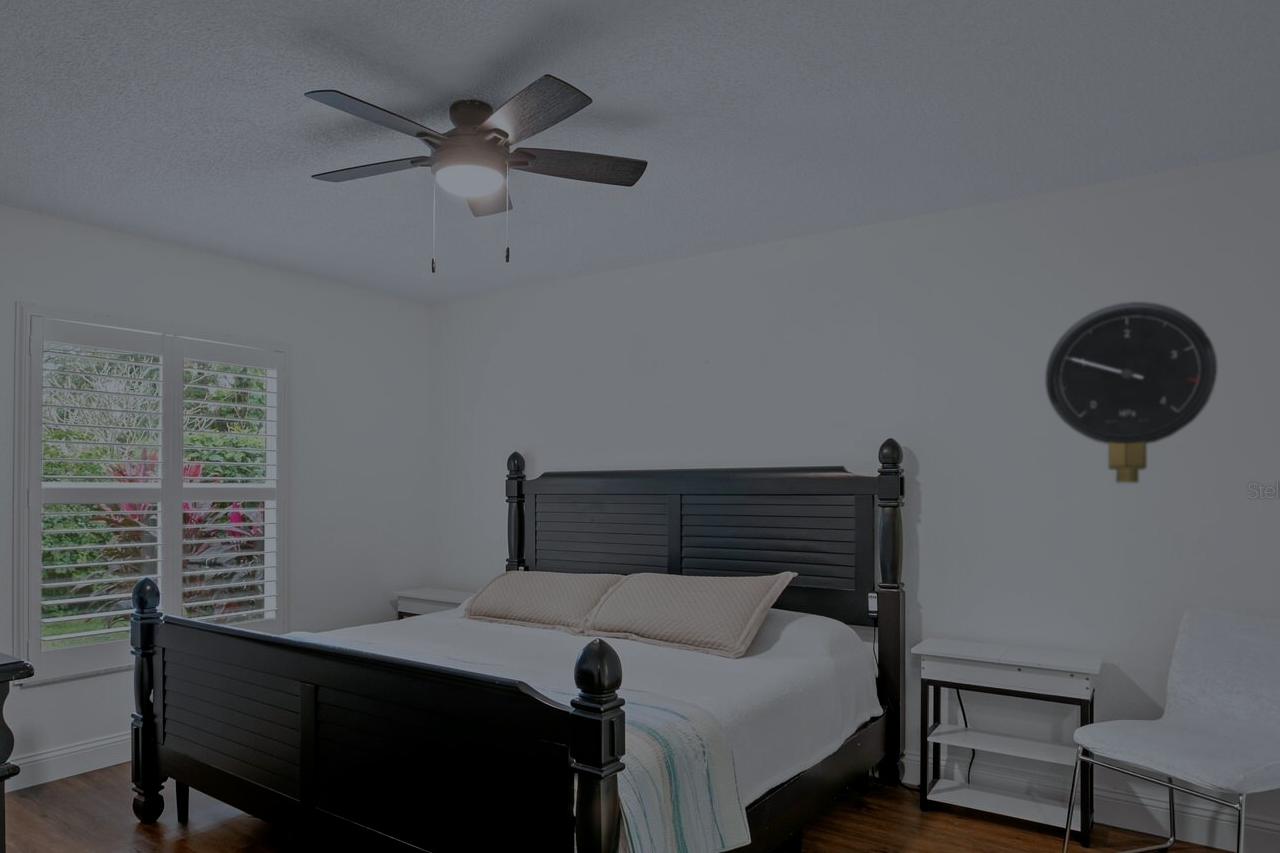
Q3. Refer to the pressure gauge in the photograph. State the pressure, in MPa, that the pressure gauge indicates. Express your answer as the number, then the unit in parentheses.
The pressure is 1 (MPa)
